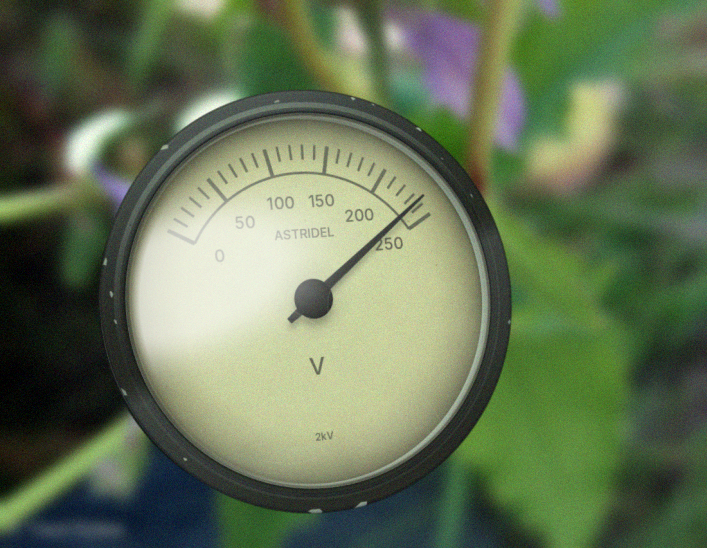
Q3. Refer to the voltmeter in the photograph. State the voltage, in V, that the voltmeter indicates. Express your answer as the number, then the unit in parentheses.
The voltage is 235 (V)
